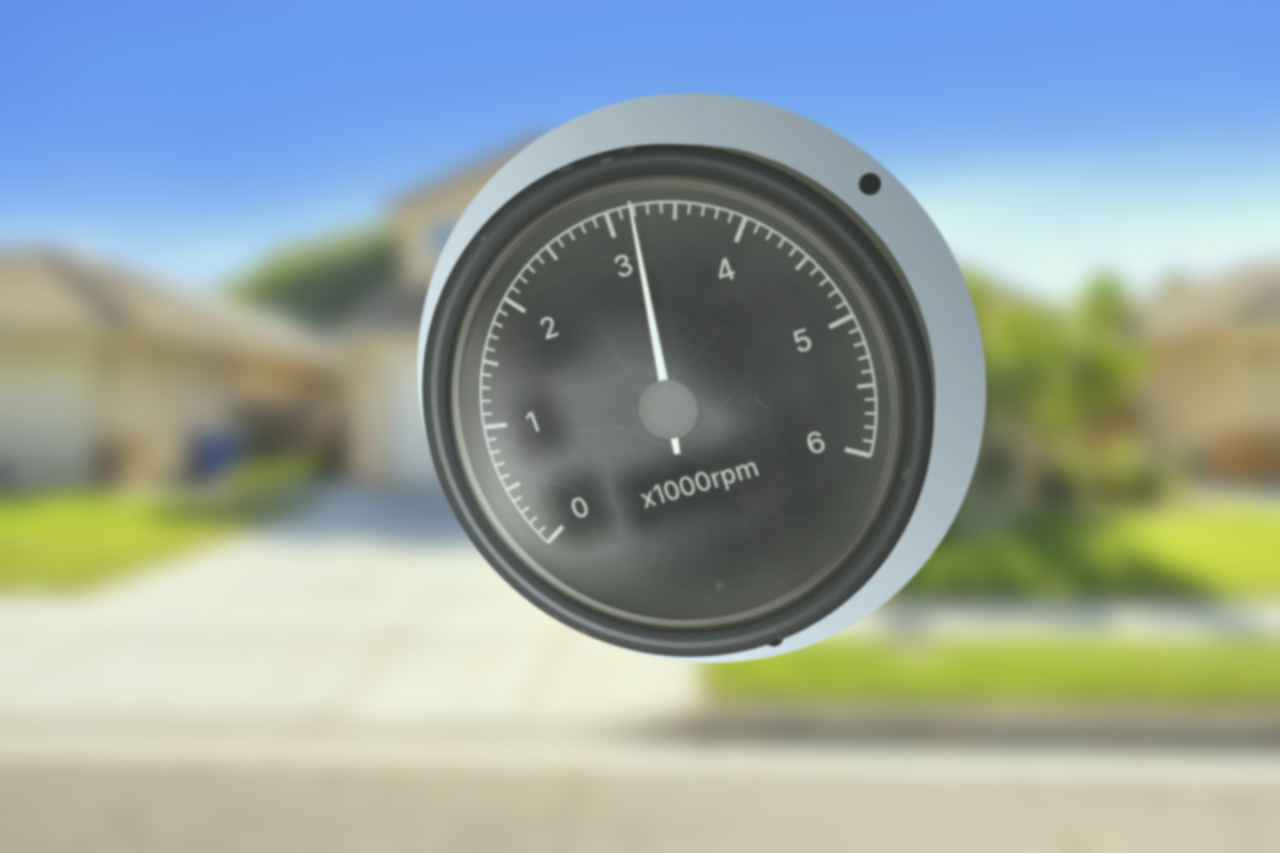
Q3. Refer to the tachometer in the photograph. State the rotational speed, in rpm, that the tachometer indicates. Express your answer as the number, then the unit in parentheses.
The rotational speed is 3200 (rpm)
